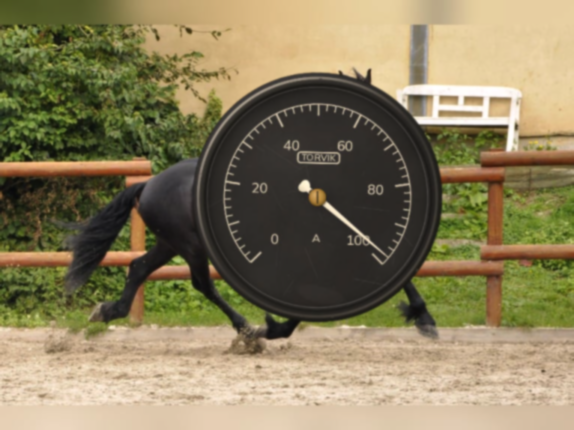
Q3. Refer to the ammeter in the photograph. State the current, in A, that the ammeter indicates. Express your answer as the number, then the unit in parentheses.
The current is 98 (A)
